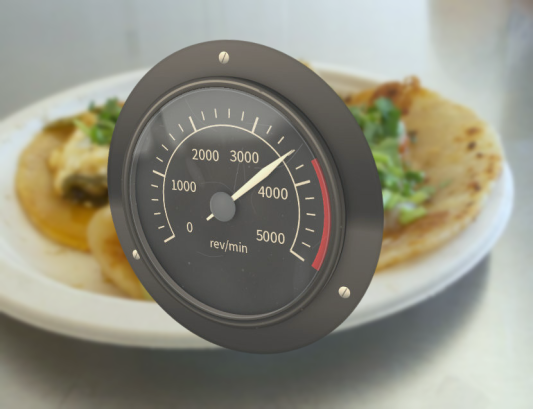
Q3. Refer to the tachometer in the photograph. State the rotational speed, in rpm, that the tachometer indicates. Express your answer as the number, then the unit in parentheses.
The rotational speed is 3600 (rpm)
